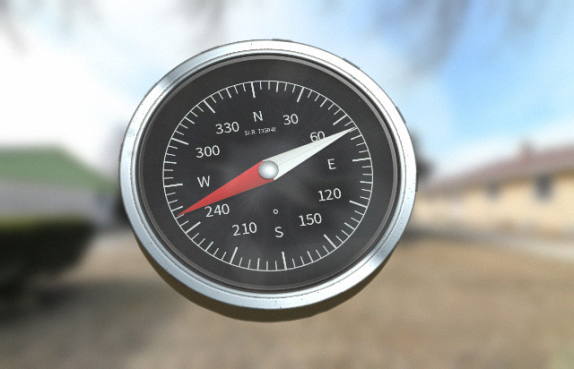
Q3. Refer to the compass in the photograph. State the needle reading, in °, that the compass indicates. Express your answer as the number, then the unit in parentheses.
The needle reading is 250 (°)
